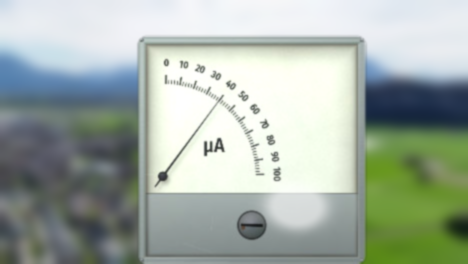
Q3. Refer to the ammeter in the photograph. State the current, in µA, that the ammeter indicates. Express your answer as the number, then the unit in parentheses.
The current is 40 (µA)
